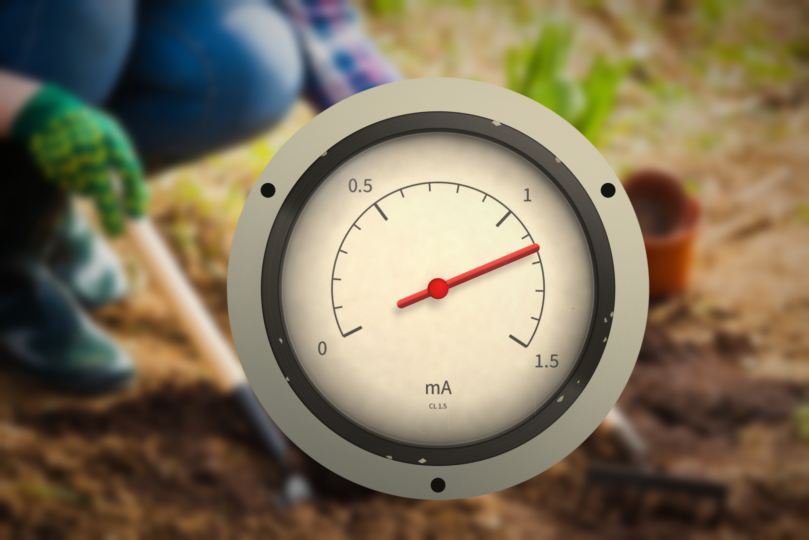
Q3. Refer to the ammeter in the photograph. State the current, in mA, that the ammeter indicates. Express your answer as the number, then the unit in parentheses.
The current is 1.15 (mA)
